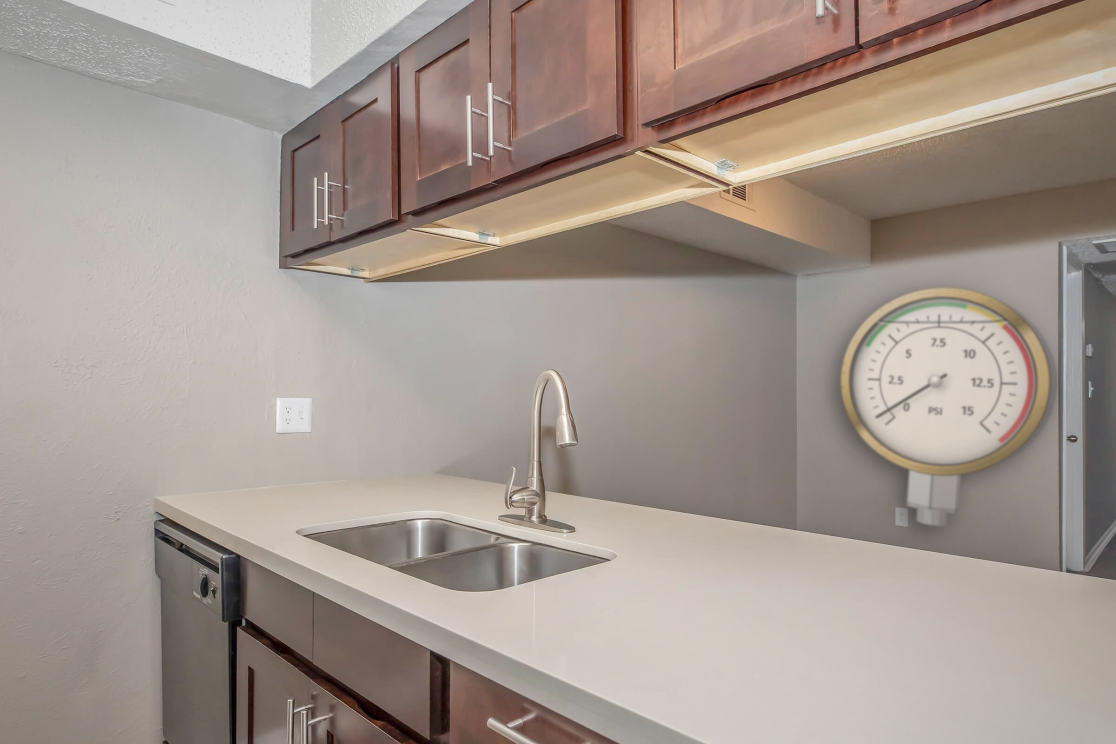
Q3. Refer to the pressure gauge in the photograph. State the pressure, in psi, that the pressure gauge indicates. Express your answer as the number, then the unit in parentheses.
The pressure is 0.5 (psi)
